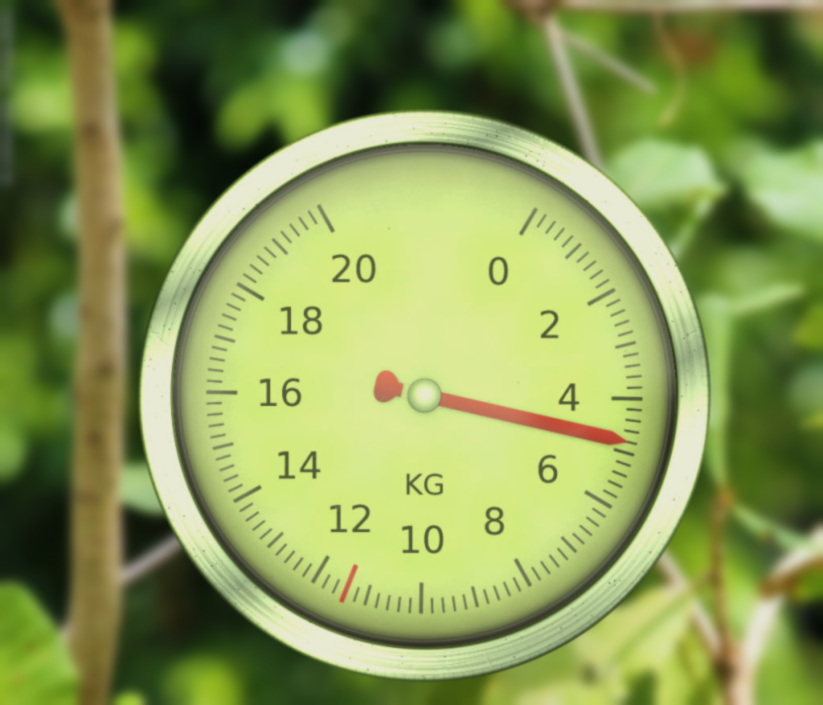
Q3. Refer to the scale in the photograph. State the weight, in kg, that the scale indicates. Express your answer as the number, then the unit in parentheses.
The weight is 4.8 (kg)
